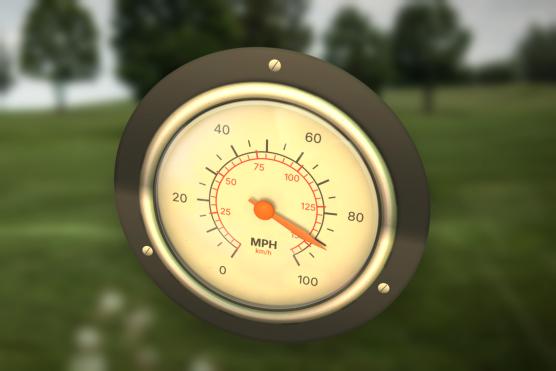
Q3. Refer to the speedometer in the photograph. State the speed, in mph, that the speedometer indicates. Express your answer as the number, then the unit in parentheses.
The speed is 90 (mph)
